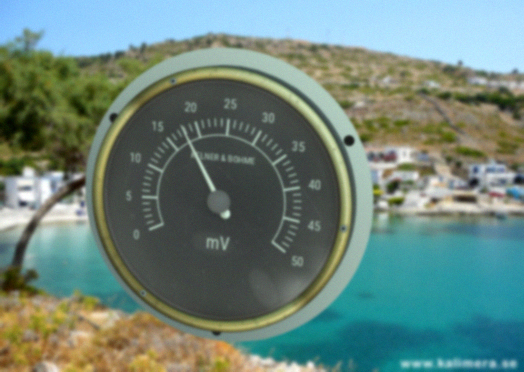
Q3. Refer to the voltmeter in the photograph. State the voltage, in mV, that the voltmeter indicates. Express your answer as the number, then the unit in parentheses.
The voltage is 18 (mV)
